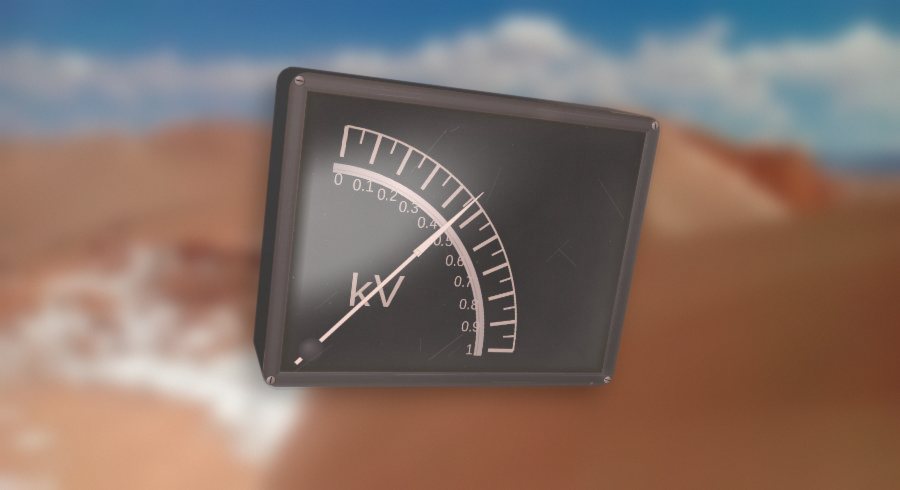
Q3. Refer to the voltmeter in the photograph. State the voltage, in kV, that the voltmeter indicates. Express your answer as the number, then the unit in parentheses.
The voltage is 0.45 (kV)
